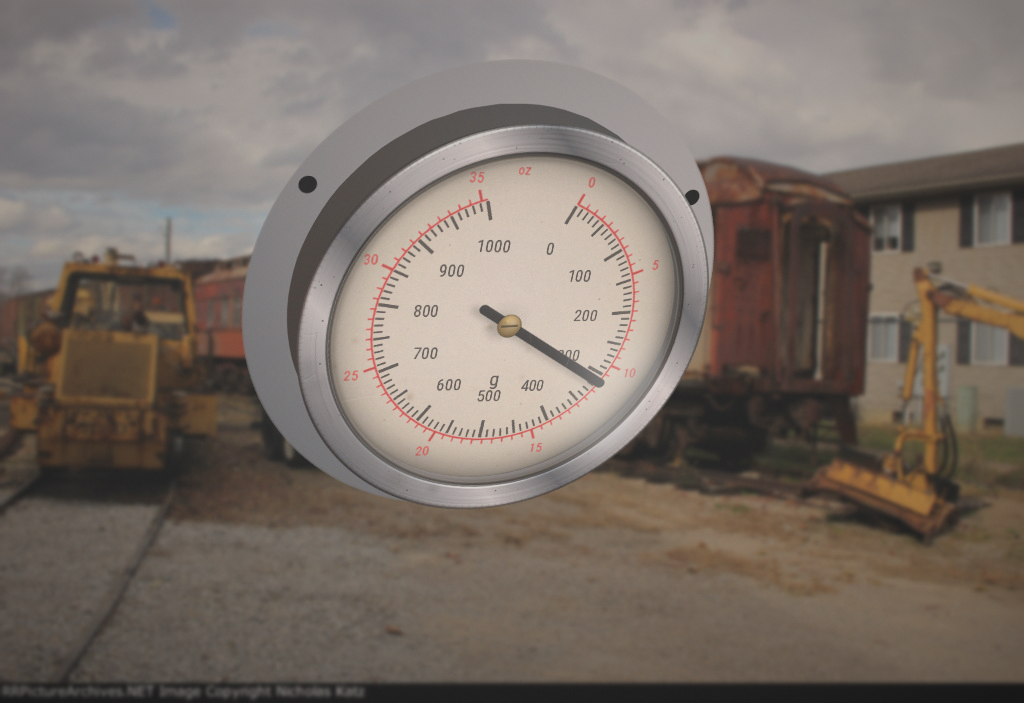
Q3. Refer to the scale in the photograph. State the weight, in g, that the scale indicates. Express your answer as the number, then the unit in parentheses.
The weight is 310 (g)
